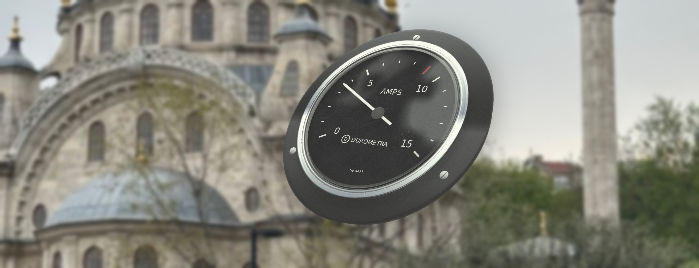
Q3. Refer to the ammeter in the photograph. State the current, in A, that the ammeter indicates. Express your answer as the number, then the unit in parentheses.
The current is 3.5 (A)
